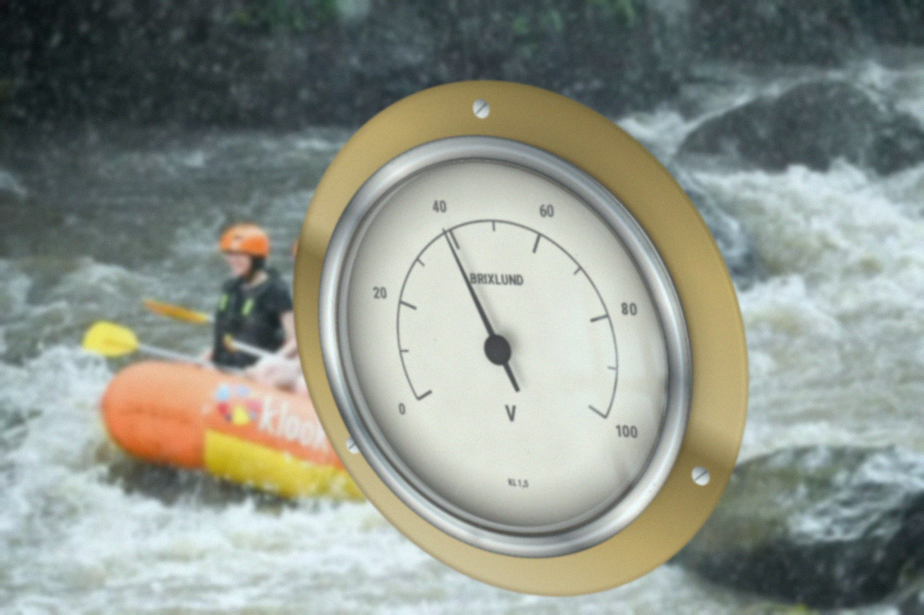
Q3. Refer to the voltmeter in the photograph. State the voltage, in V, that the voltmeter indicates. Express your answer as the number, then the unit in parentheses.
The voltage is 40 (V)
